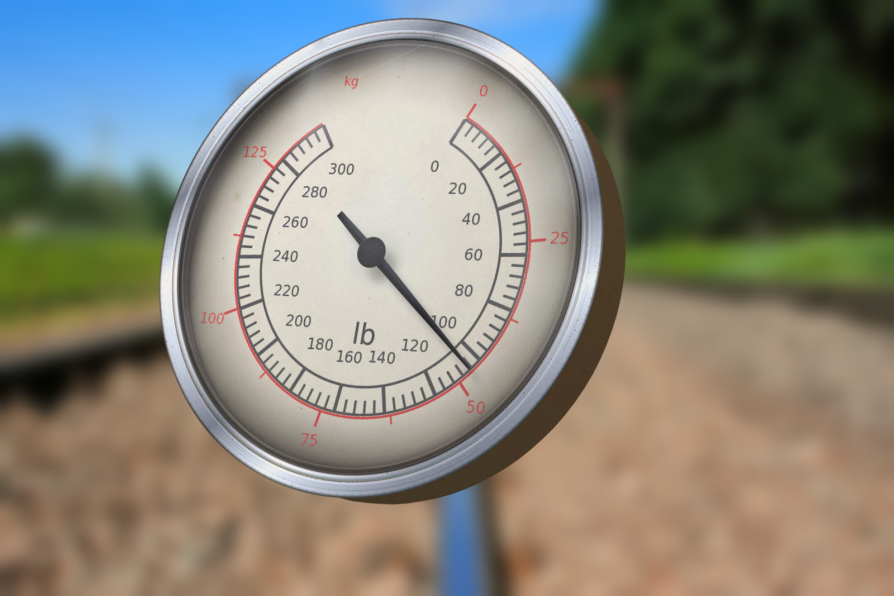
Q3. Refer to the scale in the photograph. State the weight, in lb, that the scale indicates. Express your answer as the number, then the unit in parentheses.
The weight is 104 (lb)
